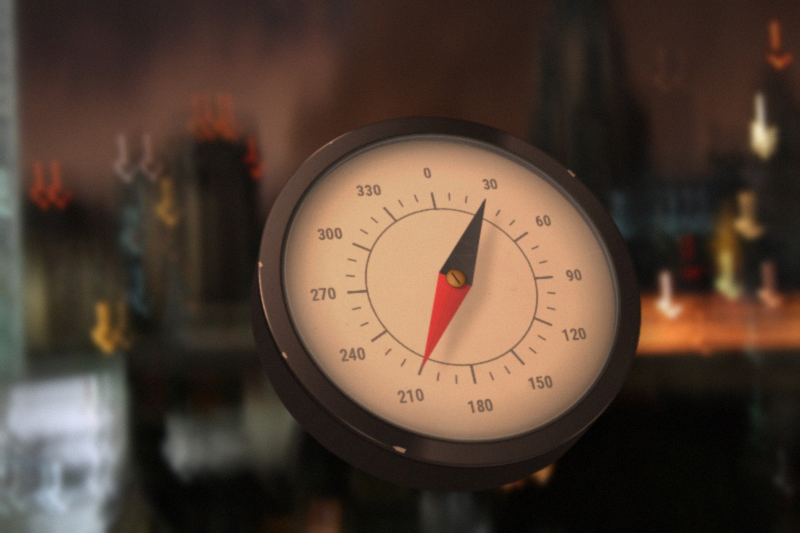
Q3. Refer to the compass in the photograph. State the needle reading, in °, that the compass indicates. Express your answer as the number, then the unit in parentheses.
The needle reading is 210 (°)
